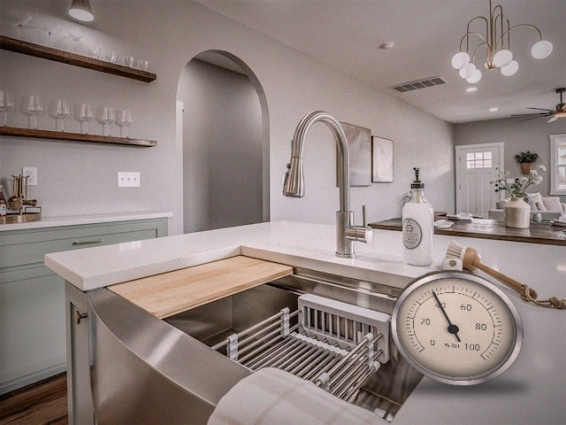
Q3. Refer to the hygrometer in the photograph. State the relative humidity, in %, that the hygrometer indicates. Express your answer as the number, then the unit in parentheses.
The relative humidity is 40 (%)
